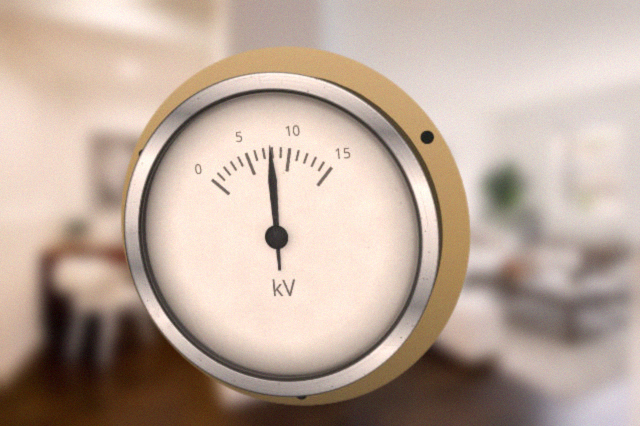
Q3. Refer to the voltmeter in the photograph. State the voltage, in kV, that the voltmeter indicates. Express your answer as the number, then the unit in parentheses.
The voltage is 8 (kV)
